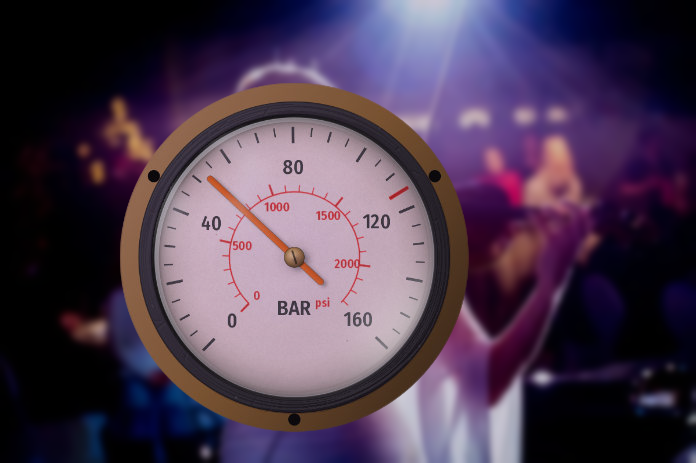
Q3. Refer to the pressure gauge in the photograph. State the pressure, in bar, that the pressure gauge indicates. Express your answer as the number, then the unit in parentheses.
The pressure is 52.5 (bar)
